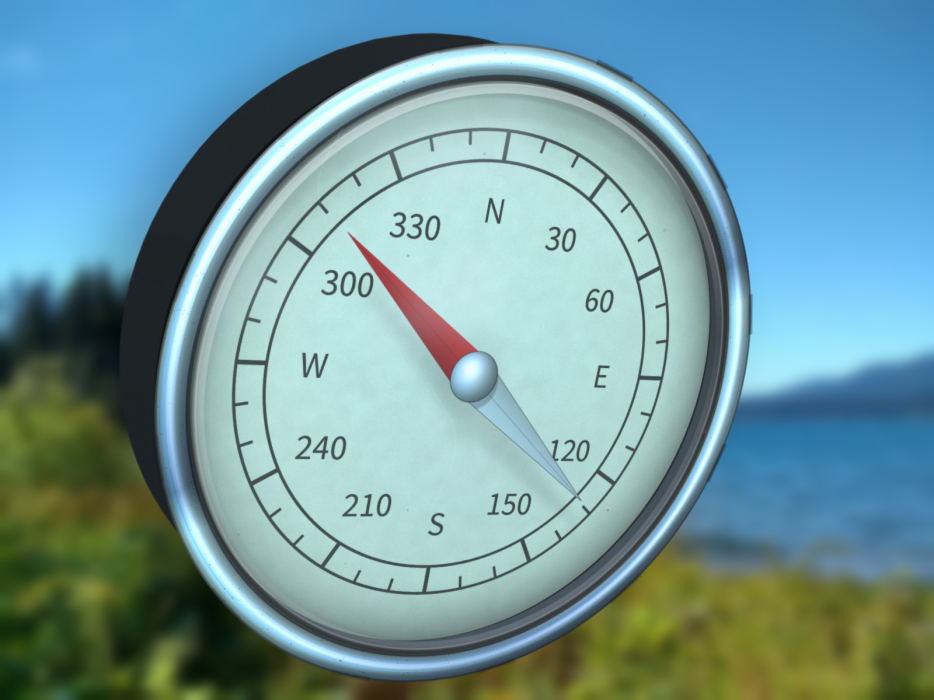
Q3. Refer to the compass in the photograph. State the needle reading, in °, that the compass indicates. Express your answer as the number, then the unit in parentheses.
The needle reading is 310 (°)
